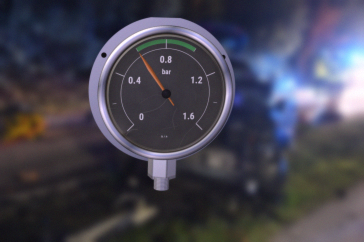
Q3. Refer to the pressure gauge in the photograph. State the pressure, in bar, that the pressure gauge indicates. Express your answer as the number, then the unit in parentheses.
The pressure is 0.6 (bar)
